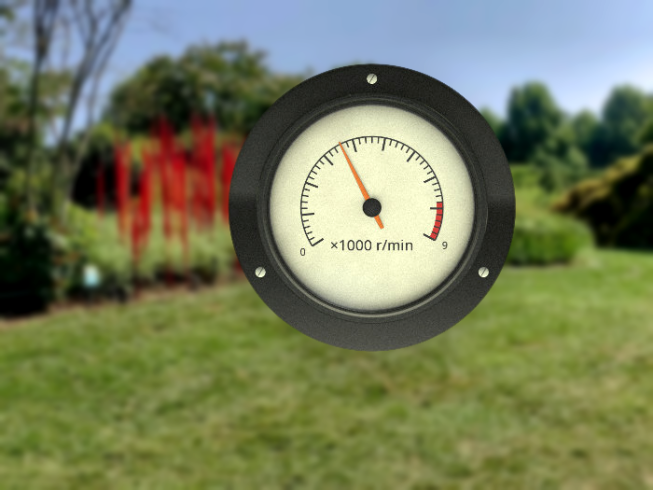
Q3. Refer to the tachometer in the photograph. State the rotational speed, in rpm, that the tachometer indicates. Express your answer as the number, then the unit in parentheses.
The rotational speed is 3600 (rpm)
